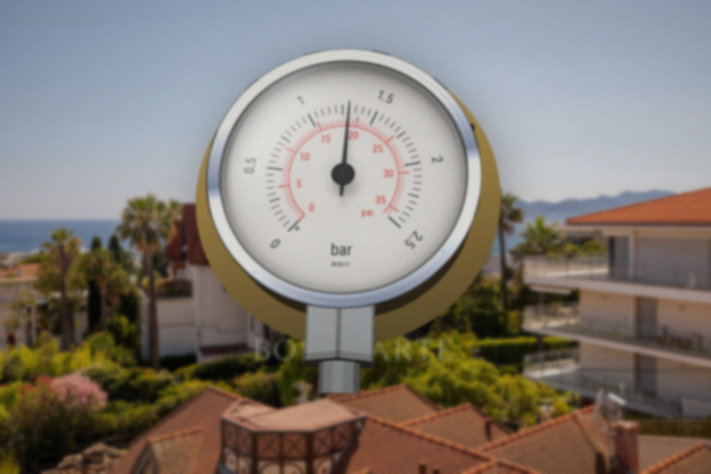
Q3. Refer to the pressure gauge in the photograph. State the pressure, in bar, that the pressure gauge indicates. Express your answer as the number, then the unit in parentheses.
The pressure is 1.3 (bar)
